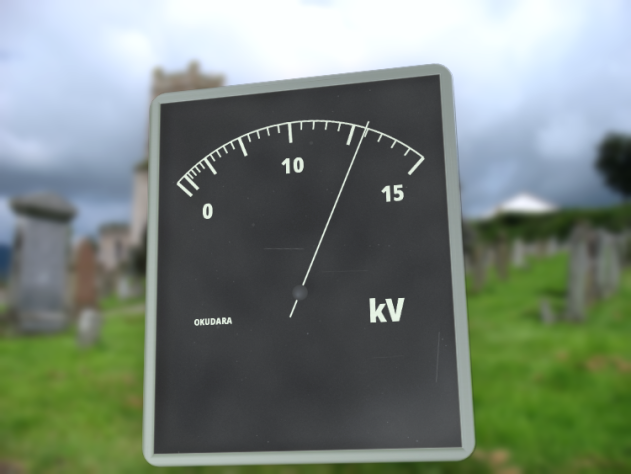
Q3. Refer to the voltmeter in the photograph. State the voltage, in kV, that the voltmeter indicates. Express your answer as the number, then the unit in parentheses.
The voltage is 13 (kV)
